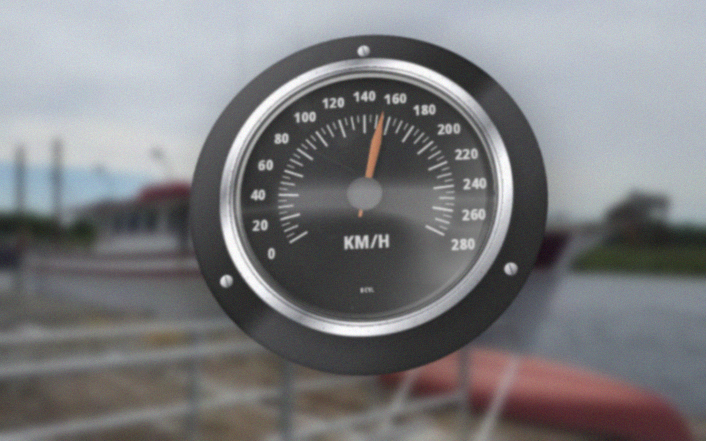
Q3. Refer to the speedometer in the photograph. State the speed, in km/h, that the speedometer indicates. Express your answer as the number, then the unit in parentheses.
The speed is 155 (km/h)
